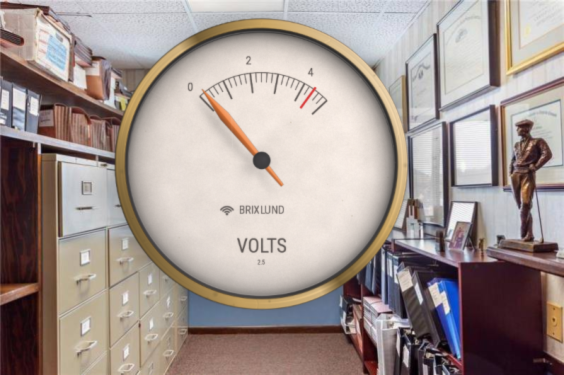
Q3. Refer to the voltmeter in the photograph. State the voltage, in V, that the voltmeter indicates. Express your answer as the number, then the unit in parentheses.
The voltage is 0.2 (V)
